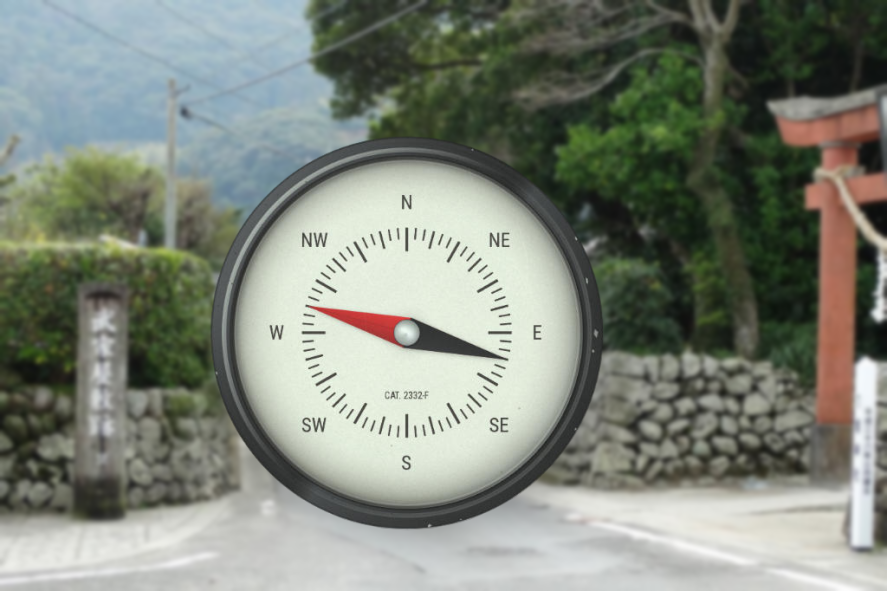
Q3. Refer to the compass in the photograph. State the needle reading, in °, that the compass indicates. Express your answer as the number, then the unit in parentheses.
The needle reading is 285 (°)
